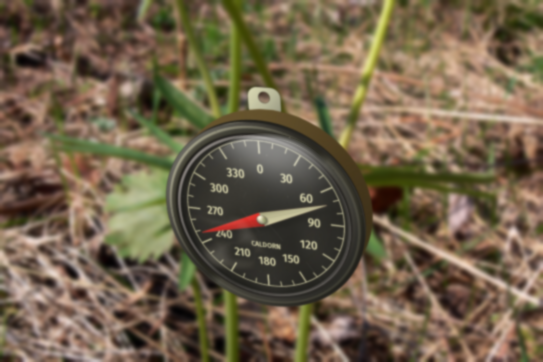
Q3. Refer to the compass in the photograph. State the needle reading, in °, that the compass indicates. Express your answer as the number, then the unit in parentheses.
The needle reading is 250 (°)
